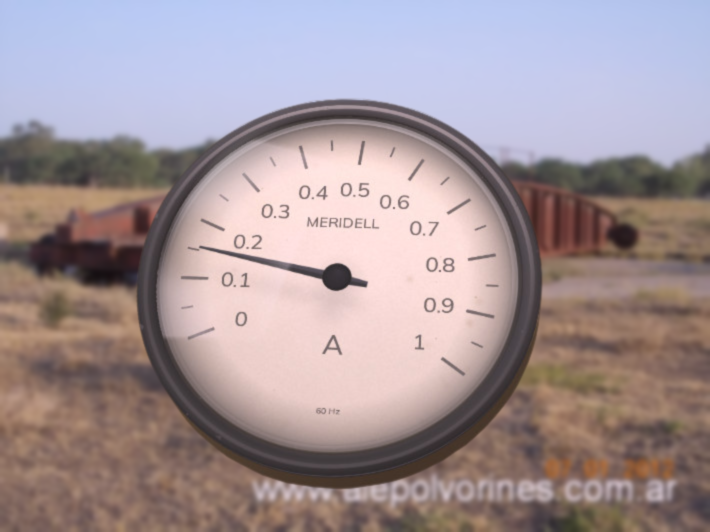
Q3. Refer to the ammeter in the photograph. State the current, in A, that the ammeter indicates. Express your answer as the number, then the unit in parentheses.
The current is 0.15 (A)
